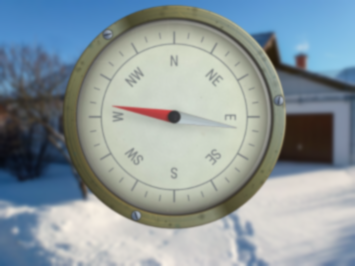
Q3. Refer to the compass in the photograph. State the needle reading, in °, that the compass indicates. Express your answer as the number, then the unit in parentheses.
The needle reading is 280 (°)
